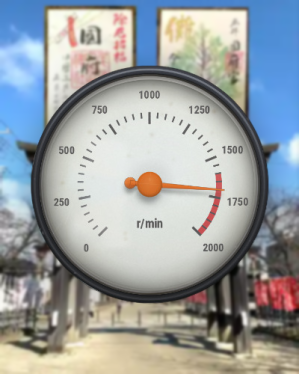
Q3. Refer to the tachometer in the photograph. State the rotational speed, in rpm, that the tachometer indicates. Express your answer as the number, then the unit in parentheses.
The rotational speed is 1700 (rpm)
